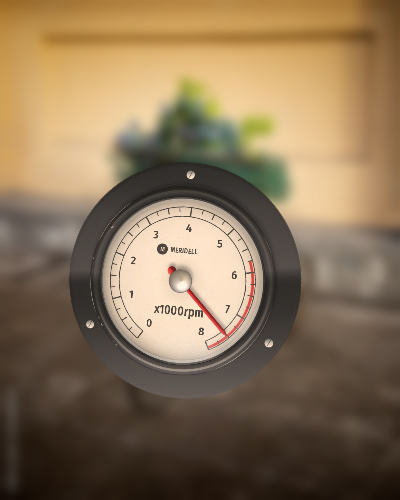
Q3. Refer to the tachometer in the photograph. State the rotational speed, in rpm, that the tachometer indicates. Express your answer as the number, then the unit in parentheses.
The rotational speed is 7500 (rpm)
